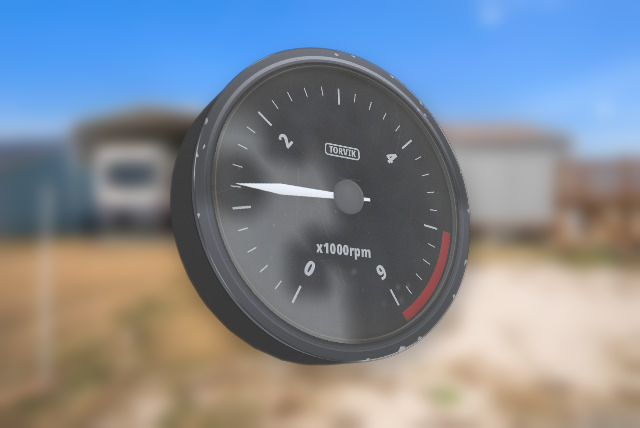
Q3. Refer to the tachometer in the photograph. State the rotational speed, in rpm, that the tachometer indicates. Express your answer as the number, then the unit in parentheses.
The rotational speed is 1200 (rpm)
